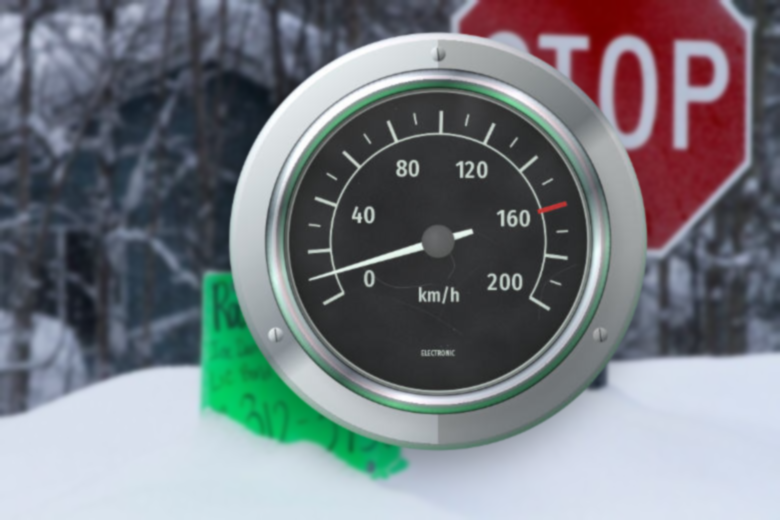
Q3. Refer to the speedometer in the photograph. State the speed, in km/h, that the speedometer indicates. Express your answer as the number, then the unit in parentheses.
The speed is 10 (km/h)
